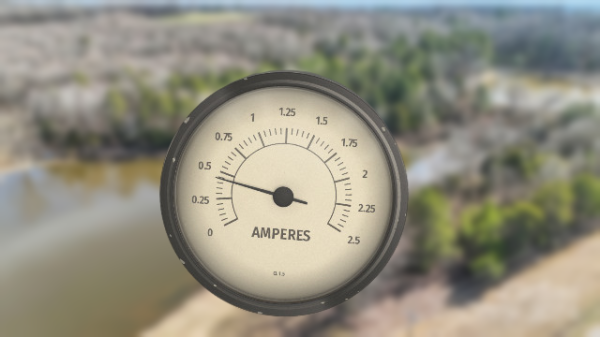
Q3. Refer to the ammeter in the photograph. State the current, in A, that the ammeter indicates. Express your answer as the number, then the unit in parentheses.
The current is 0.45 (A)
